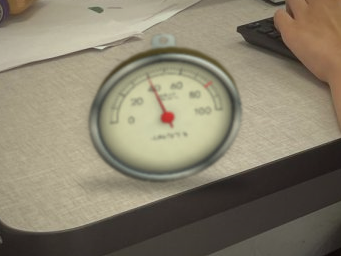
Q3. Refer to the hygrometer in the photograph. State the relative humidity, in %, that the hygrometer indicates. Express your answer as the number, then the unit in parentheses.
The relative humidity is 40 (%)
